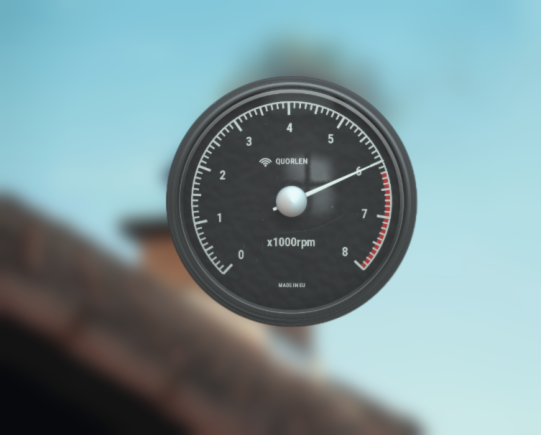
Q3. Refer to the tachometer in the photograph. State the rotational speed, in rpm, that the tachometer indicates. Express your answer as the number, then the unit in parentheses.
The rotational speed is 6000 (rpm)
